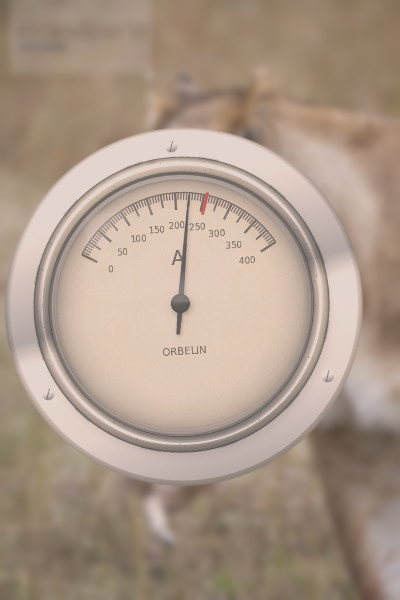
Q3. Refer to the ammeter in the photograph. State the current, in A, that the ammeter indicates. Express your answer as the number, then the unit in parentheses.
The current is 225 (A)
